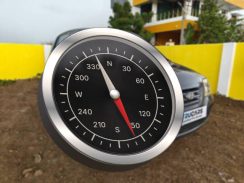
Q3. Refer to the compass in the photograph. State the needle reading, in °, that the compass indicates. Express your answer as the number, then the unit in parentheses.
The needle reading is 160 (°)
